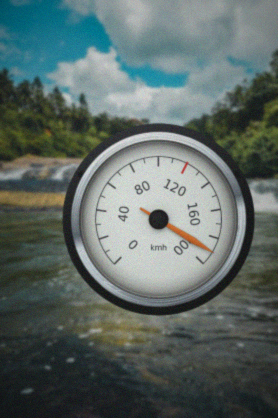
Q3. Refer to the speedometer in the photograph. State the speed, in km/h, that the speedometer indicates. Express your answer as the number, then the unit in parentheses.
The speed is 190 (km/h)
